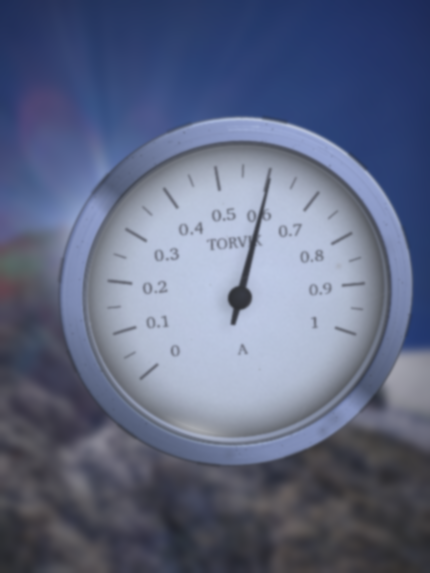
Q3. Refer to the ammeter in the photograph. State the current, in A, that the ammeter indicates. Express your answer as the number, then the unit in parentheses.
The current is 0.6 (A)
